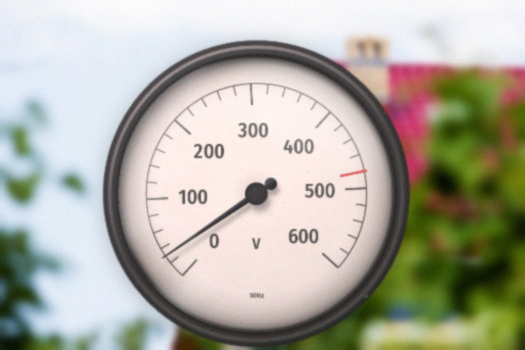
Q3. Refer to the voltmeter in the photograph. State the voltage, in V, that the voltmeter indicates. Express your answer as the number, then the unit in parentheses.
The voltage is 30 (V)
